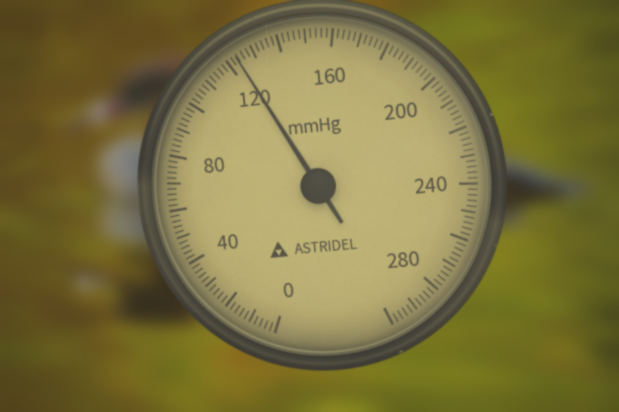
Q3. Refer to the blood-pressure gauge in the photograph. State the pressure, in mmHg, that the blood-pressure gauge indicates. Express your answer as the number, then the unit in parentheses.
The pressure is 124 (mmHg)
